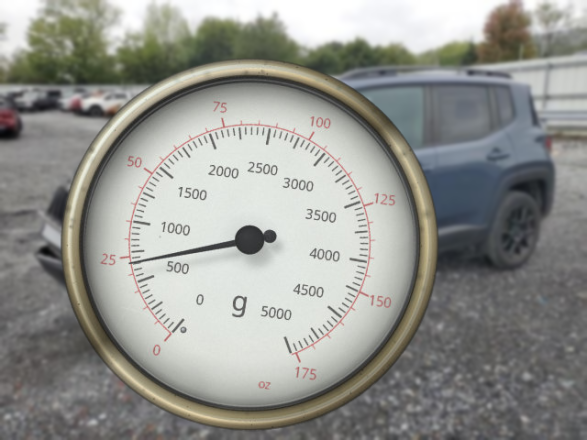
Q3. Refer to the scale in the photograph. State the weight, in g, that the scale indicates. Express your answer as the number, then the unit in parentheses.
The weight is 650 (g)
